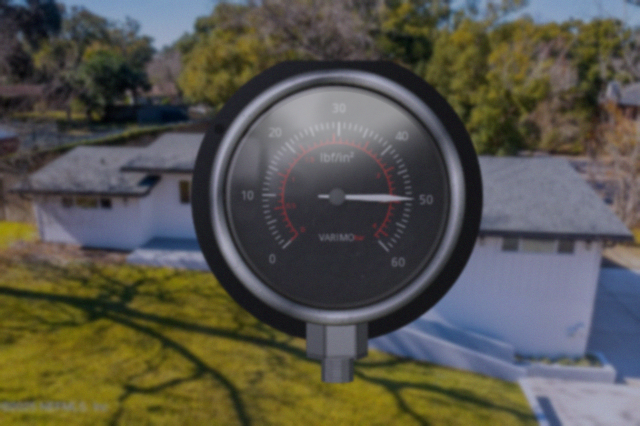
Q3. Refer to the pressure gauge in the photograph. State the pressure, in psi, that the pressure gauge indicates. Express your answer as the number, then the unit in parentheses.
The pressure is 50 (psi)
